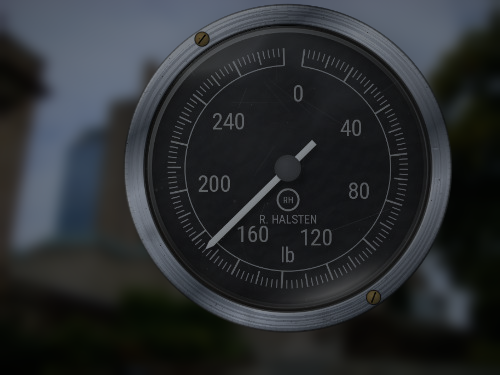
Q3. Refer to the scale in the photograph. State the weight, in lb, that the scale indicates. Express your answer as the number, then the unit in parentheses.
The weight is 174 (lb)
